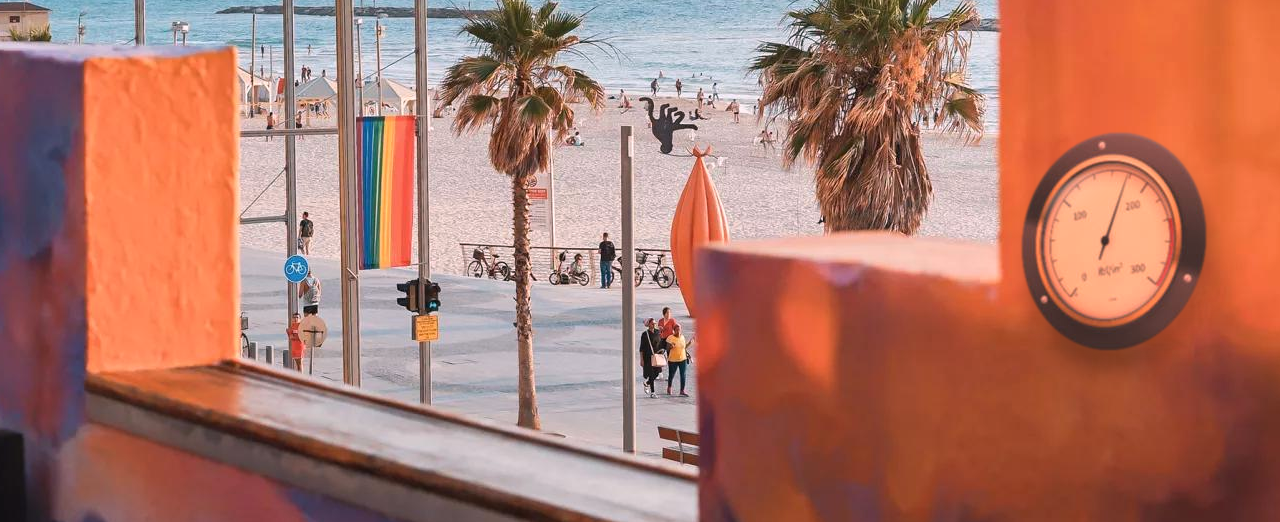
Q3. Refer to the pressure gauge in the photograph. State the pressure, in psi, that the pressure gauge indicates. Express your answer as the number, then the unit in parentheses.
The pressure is 180 (psi)
